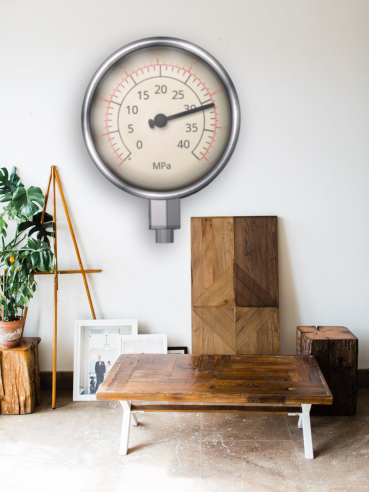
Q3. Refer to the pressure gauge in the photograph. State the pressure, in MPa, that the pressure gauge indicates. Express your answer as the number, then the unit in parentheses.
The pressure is 31 (MPa)
